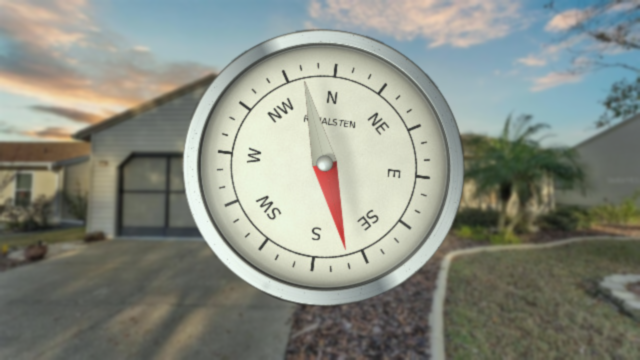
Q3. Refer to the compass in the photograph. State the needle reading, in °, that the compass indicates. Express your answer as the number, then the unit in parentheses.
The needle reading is 160 (°)
